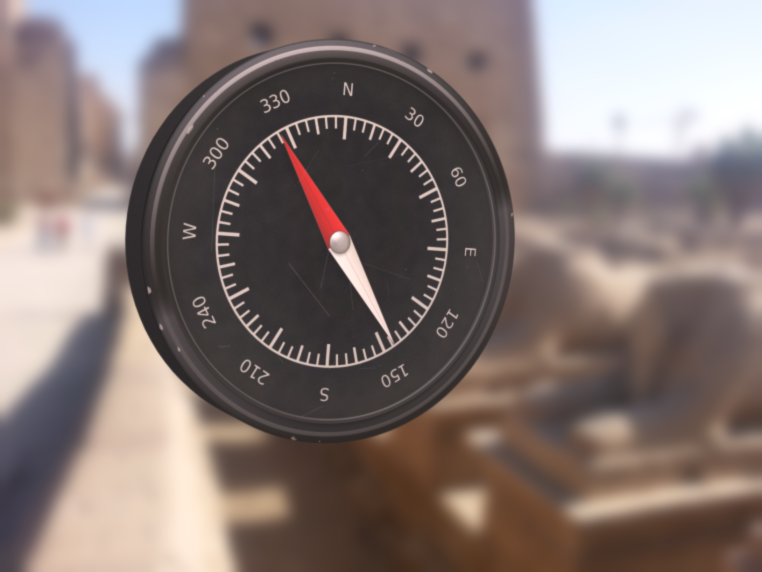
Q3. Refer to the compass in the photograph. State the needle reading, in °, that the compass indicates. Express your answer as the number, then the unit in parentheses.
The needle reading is 325 (°)
